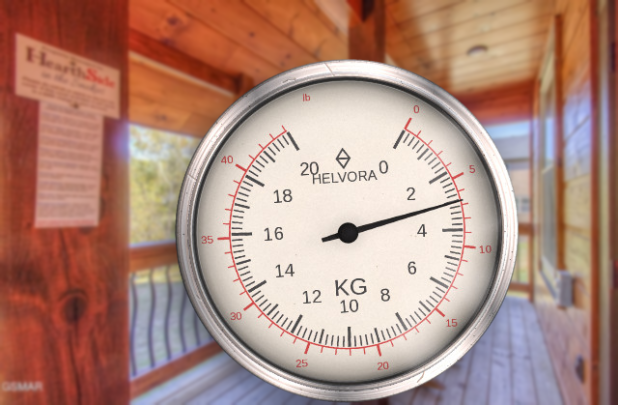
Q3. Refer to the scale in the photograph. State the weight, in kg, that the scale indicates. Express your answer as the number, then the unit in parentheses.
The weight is 3 (kg)
